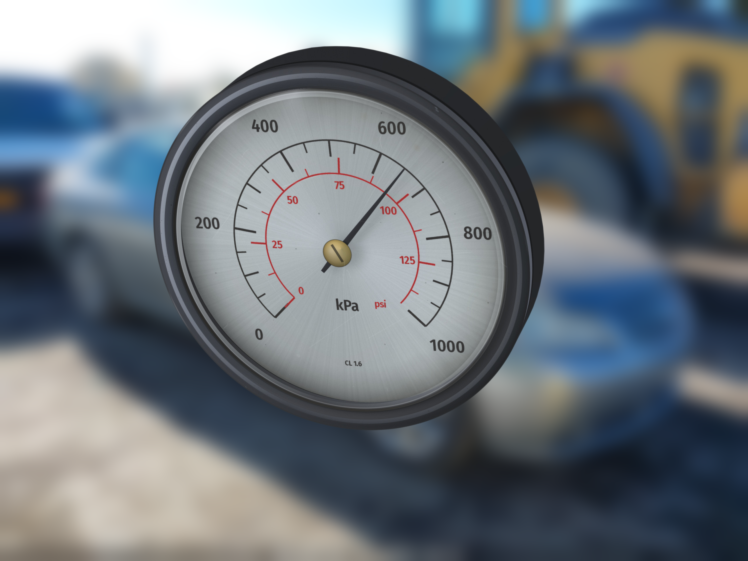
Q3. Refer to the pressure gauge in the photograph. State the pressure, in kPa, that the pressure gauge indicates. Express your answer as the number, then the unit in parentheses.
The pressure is 650 (kPa)
